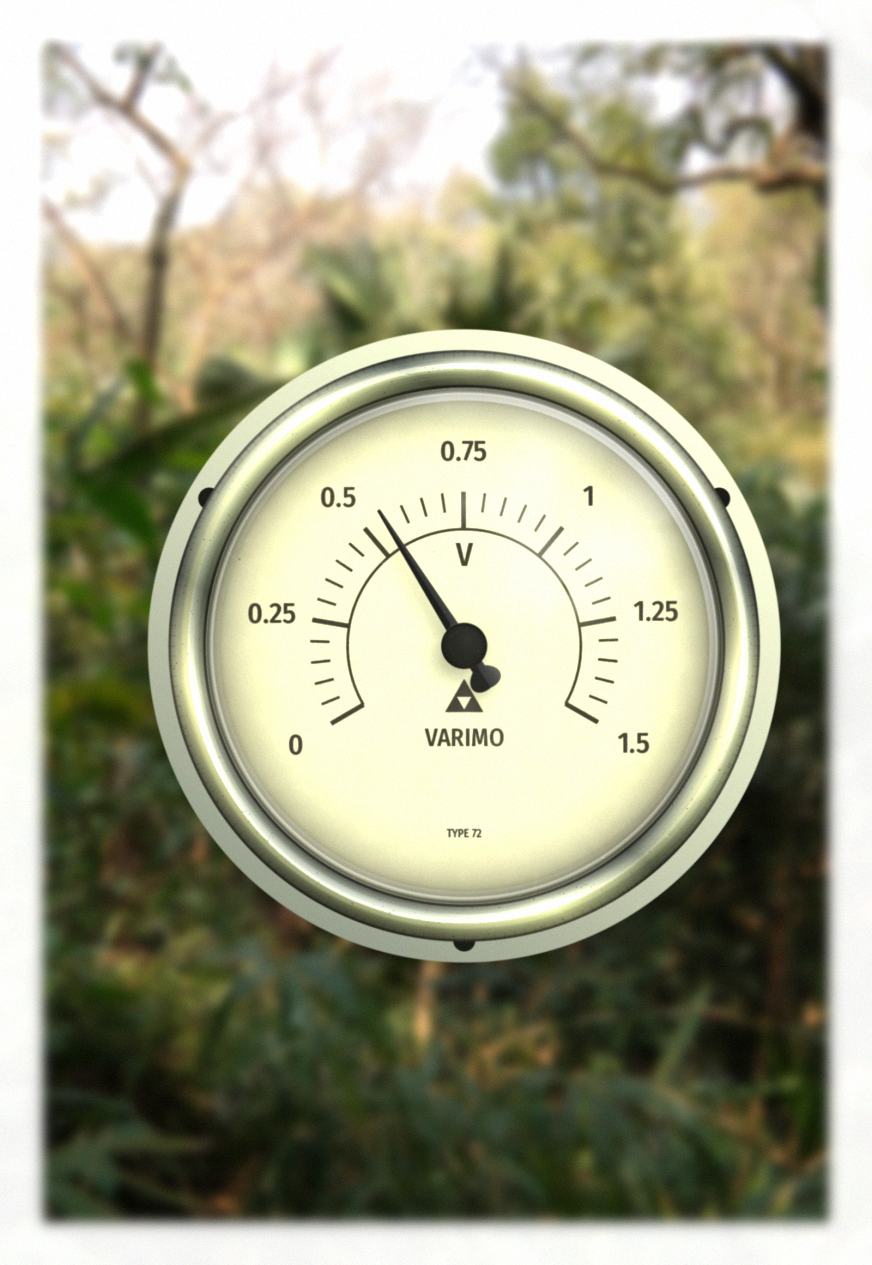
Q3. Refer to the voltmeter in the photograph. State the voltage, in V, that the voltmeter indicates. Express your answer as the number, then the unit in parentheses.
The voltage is 0.55 (V)
